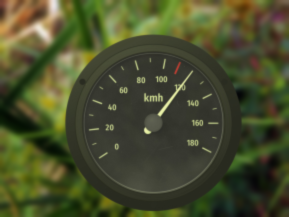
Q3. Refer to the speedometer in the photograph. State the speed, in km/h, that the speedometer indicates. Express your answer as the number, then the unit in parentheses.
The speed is 120 (km/h)
